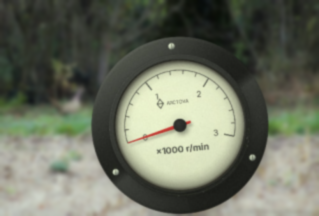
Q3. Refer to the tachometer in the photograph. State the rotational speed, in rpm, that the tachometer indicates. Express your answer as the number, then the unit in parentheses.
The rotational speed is 0 (rpm)
